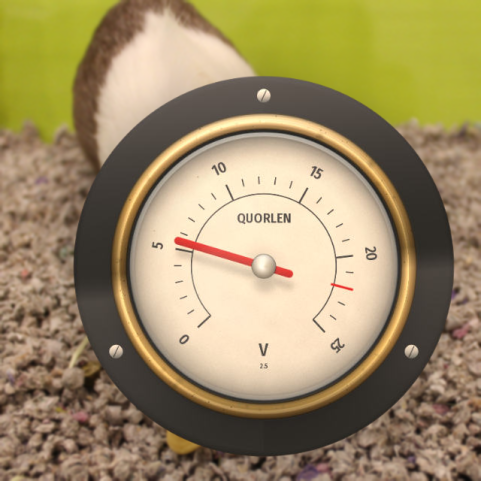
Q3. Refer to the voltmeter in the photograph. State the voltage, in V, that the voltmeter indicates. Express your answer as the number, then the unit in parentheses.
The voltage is 5.5 (V)
